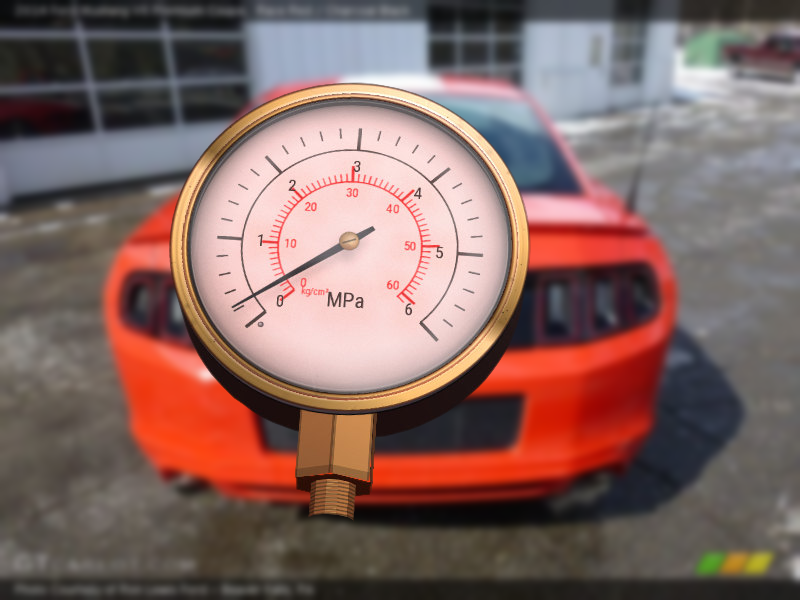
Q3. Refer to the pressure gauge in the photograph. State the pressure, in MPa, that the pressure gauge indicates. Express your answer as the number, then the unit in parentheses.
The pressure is 0.2 (MPa)
